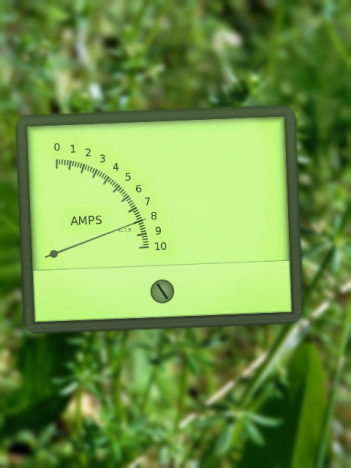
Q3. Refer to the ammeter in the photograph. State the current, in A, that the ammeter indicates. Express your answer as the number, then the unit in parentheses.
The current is 8 (A)
